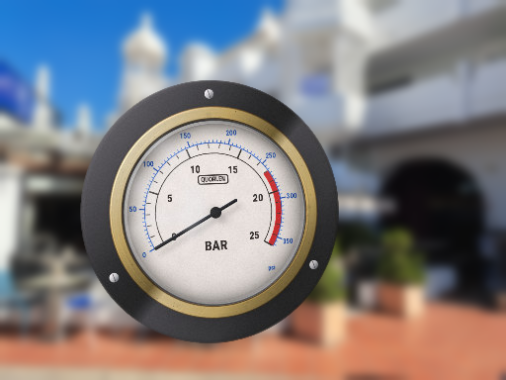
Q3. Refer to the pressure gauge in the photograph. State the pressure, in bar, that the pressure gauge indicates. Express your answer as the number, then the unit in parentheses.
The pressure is 0 (bar)
